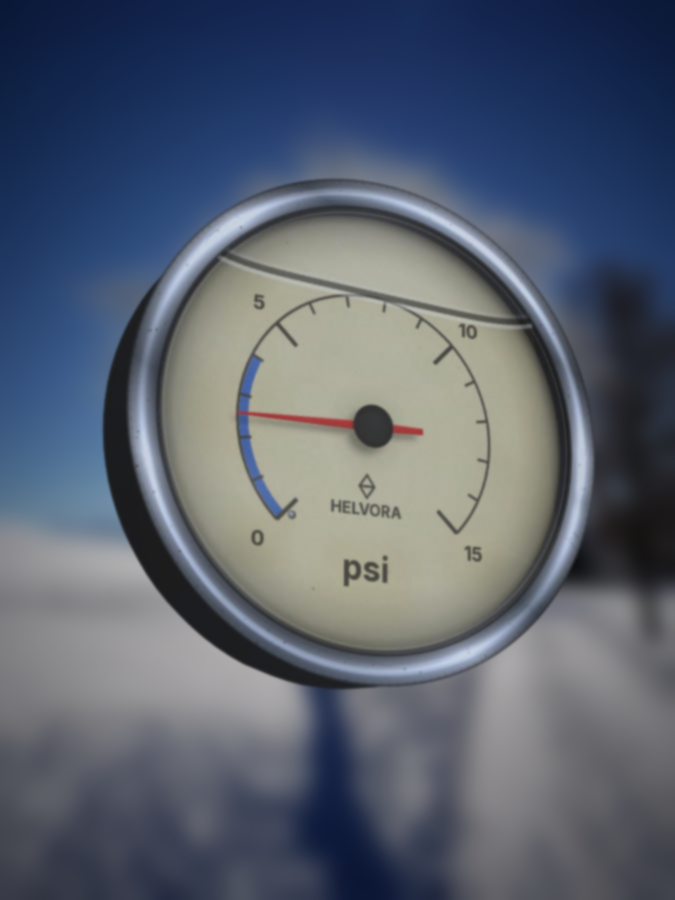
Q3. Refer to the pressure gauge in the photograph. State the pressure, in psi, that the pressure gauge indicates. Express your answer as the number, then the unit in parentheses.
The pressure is 2.5 (psi)
